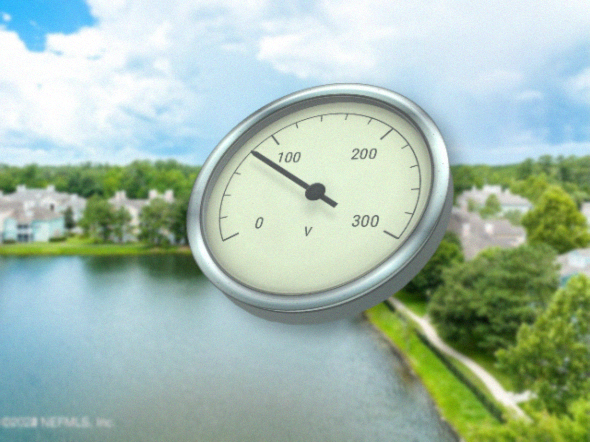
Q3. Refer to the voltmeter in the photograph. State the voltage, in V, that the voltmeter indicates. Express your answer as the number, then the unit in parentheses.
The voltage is 80 (V)
